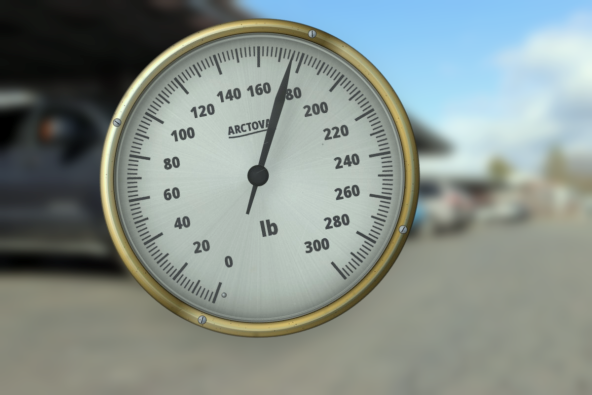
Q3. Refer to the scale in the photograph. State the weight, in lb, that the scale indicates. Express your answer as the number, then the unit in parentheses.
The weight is 176 (lb)
